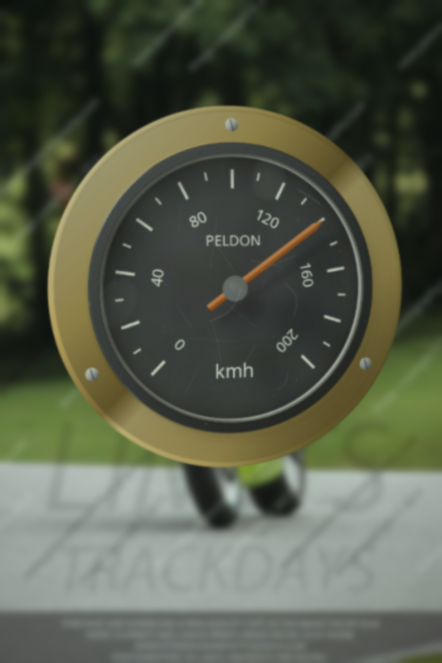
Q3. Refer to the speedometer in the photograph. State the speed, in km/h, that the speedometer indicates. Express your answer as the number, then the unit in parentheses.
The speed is 140 (km/h)
